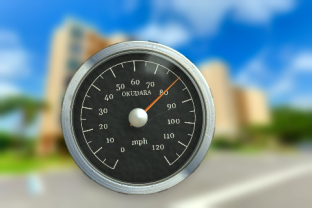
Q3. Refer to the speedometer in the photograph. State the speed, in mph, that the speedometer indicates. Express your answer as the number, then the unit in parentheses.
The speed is 80 (mph)
